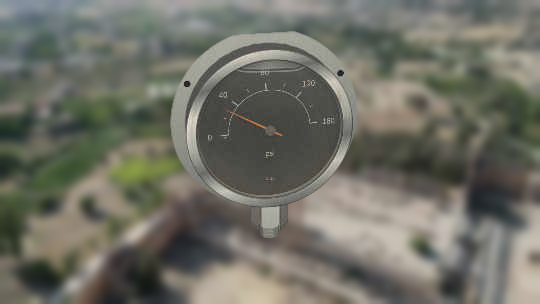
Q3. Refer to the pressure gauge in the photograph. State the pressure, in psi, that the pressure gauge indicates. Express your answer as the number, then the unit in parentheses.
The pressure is 30 (psi)
